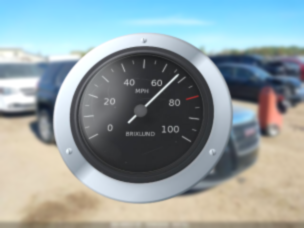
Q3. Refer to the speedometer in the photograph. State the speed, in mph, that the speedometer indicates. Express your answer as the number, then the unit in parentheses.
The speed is 67.5 (mph)
